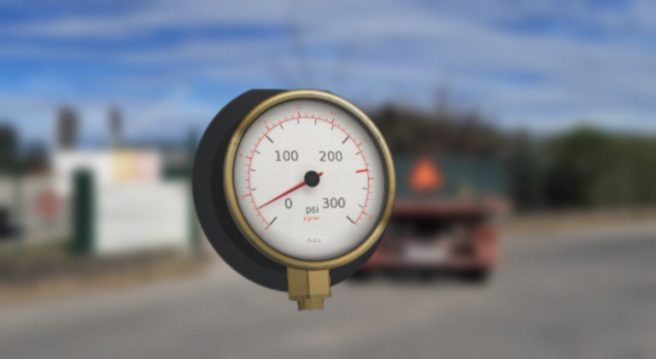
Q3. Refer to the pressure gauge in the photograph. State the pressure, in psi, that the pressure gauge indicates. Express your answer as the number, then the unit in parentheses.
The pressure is 20 (psi)
